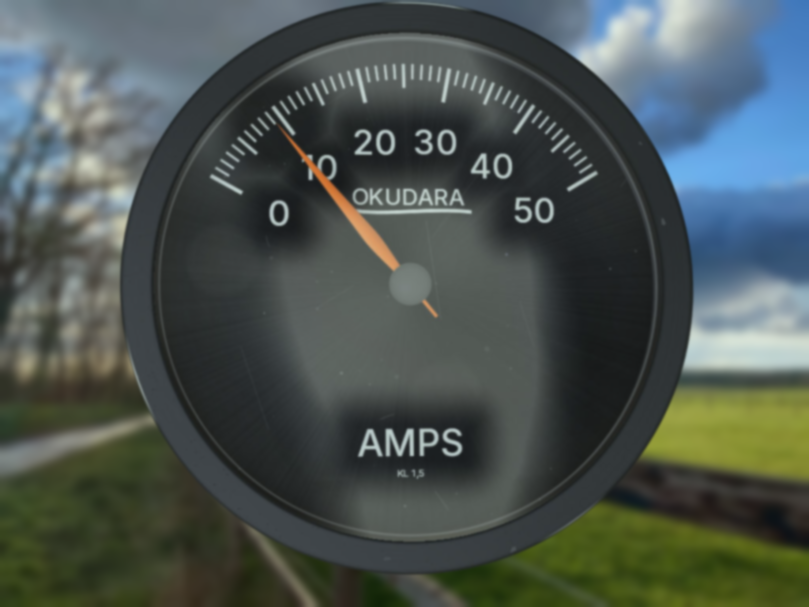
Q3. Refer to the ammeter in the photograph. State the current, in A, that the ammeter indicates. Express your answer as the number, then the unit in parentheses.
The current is 9 (A)
